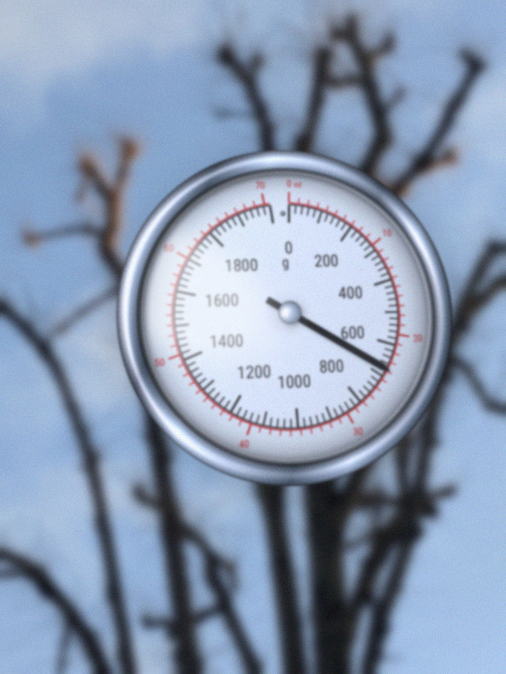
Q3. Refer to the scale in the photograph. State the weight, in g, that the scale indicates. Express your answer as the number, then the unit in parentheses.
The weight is 680 (g)
